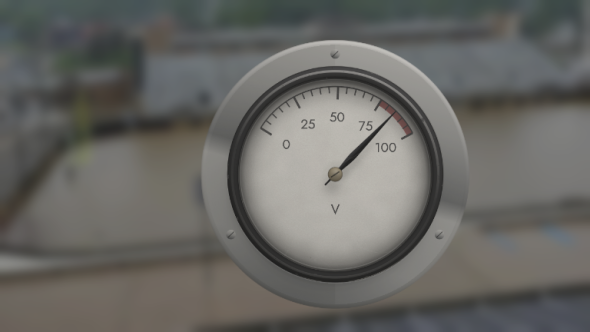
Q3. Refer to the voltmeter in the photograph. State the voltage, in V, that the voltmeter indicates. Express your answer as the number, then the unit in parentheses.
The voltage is 85 (V)
